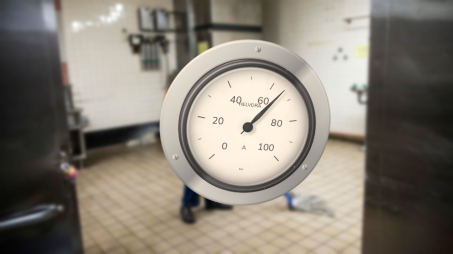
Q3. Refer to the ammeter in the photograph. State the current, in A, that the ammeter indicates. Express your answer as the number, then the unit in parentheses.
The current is 65 (A)
